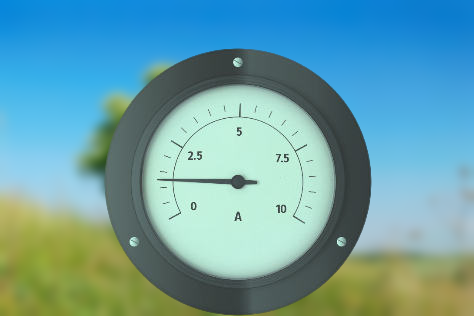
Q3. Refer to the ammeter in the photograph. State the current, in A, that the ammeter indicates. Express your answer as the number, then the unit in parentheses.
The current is 1.25 (A)
